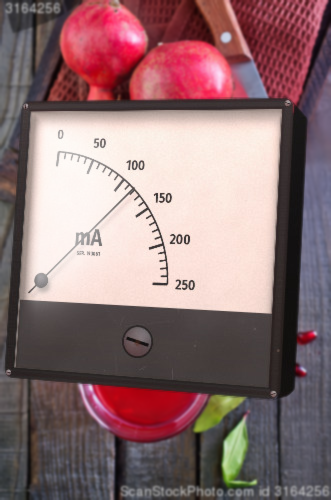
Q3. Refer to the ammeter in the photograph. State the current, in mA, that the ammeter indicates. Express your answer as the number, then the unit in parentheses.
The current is 120 (mA)
